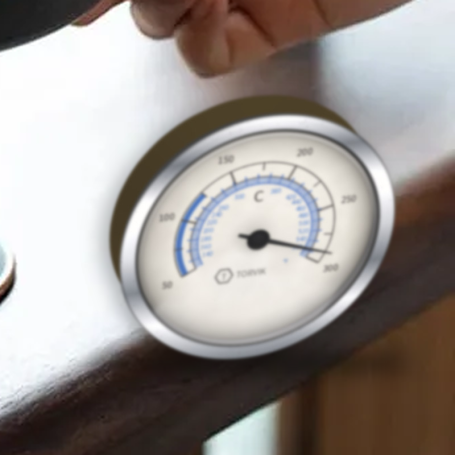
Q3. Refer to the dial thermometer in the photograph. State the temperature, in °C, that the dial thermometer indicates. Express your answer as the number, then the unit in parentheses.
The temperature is 287.5 (°C)
